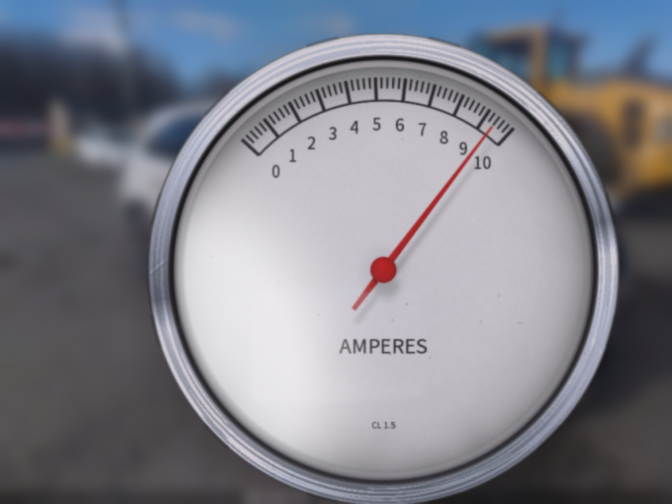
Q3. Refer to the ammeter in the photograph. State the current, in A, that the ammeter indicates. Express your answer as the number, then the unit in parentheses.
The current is 9.4 (A)
